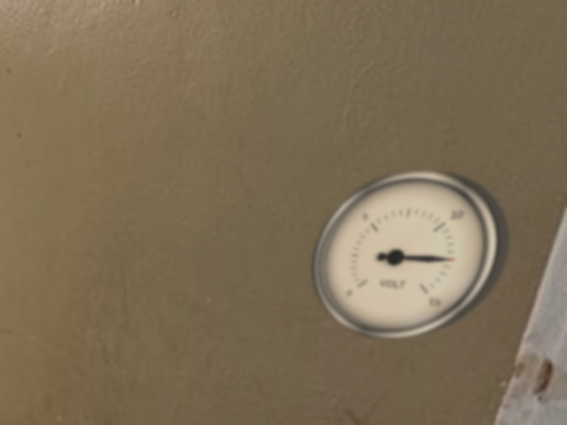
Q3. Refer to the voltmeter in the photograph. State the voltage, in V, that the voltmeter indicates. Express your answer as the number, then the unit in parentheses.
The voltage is 12.5 (V)
